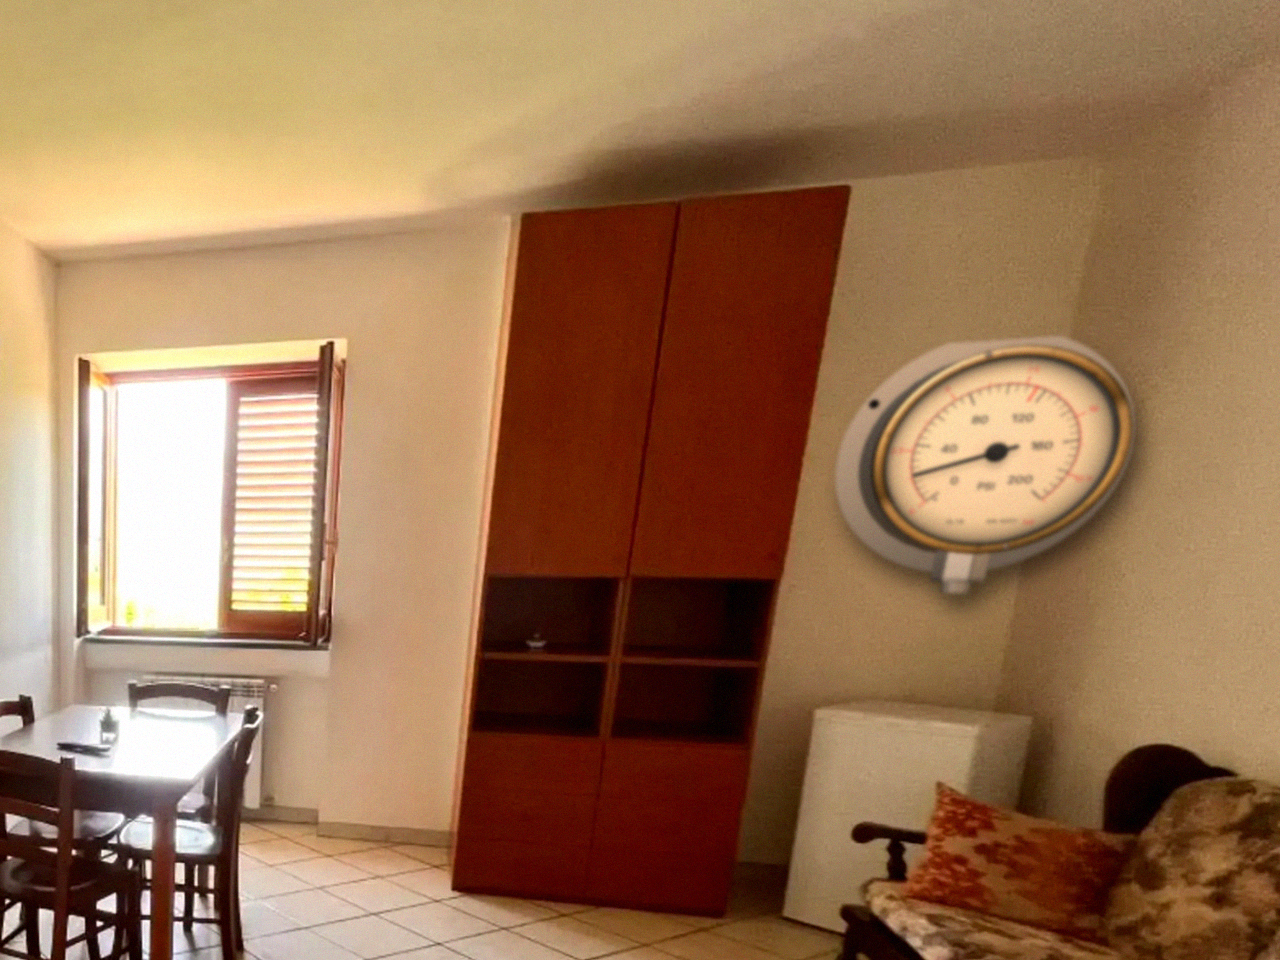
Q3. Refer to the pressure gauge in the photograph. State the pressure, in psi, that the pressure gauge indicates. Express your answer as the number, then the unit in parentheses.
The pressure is 20 (psi)
